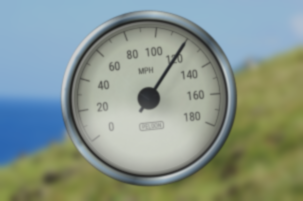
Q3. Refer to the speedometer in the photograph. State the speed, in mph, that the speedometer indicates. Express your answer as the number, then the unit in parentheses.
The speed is 120 (mph)
